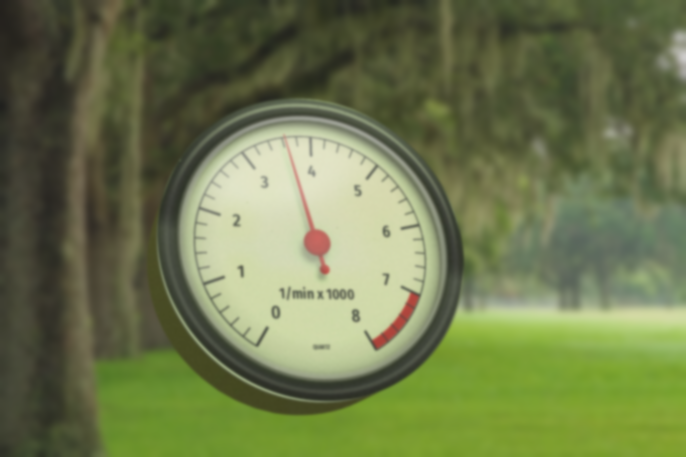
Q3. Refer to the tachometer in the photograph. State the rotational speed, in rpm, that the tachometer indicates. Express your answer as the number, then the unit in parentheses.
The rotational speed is 3600 (rpm)
